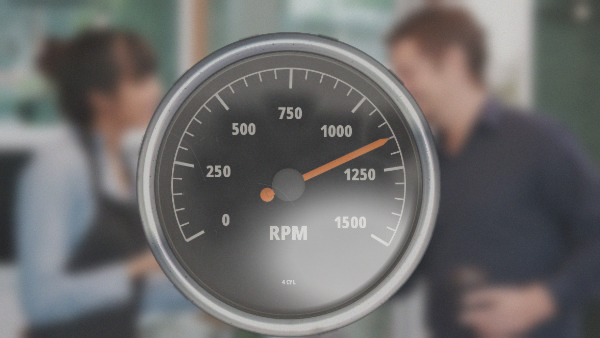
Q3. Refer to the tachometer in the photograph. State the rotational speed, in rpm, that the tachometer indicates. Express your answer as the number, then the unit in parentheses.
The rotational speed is 1150 (rpm)
